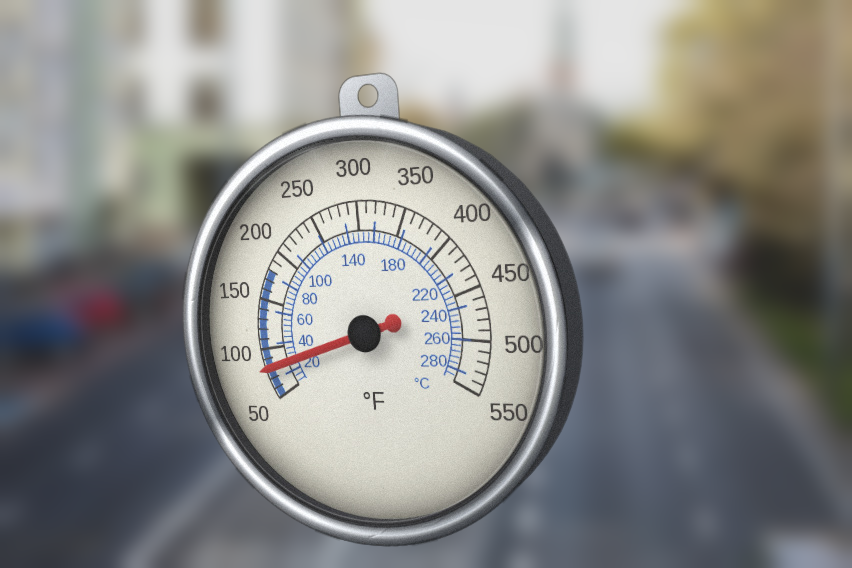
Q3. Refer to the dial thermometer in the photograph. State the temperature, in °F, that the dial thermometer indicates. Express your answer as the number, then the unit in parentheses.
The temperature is 80 (°F)
